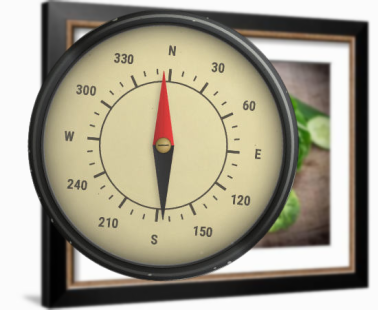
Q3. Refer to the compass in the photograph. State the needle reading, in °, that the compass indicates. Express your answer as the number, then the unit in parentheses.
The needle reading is 355 (°)
